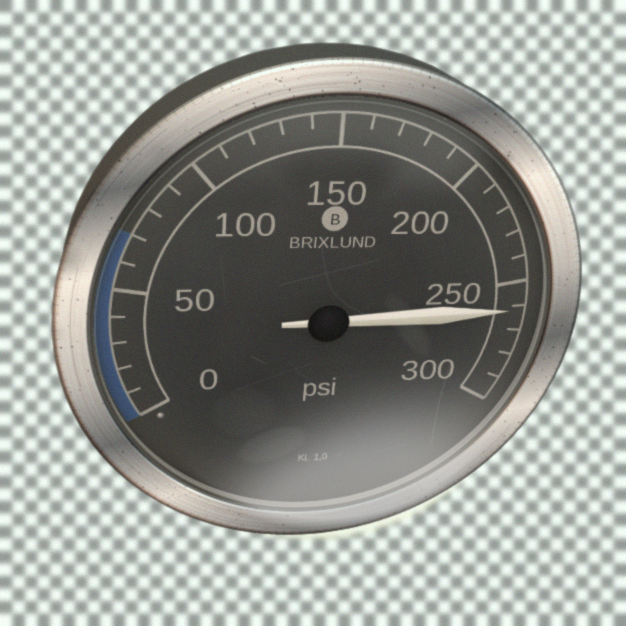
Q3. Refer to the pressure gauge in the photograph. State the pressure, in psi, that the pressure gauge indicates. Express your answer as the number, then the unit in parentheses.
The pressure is 260 (psi)
